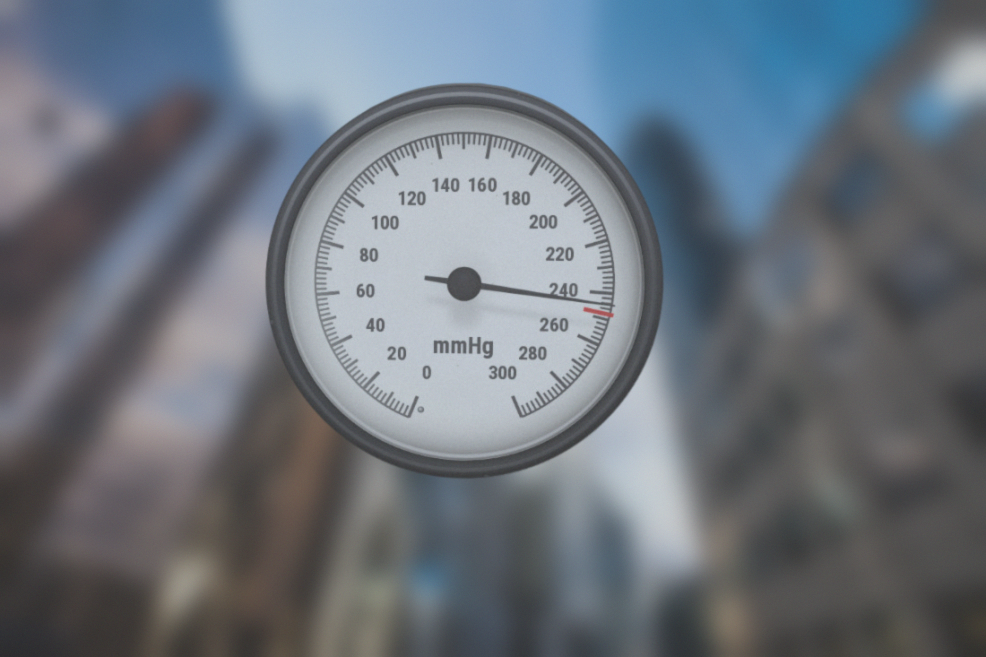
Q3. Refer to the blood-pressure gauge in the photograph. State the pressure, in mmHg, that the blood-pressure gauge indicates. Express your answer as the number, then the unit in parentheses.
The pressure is 244 (mmHg)
